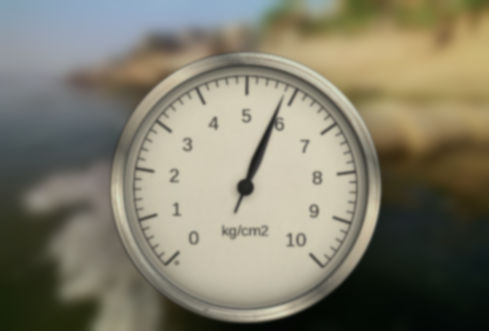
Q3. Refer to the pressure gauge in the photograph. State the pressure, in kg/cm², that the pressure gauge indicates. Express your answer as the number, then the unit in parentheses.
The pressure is 5.8 (kg/cm²)
